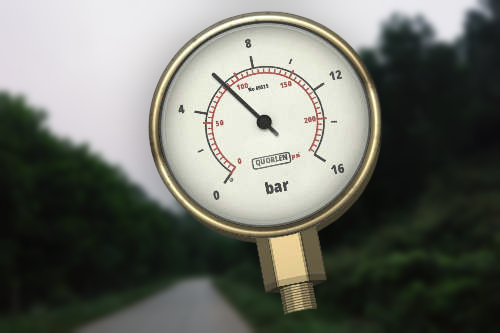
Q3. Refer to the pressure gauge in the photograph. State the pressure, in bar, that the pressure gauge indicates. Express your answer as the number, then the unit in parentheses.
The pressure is 6 (bar)
